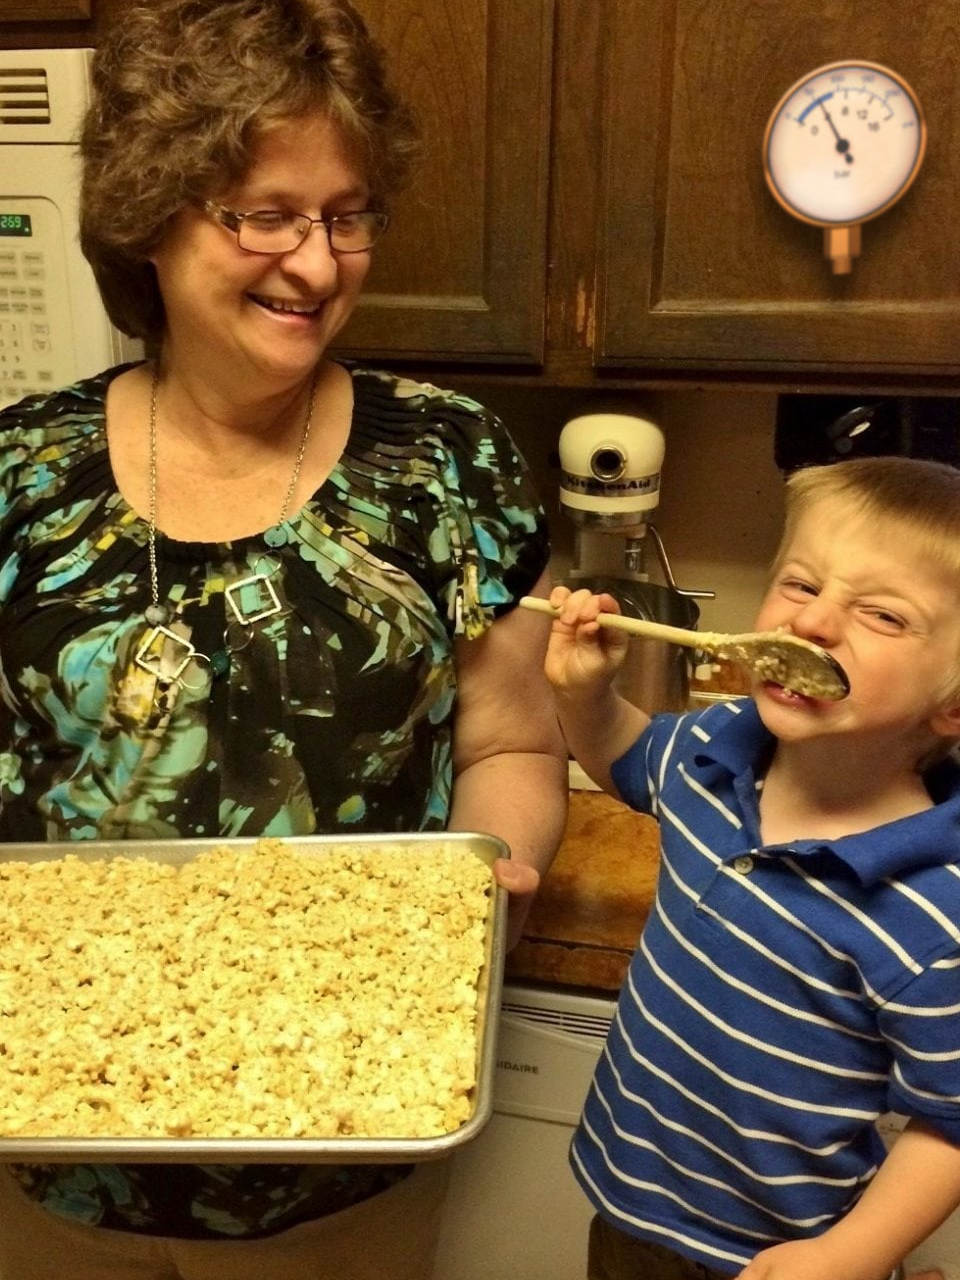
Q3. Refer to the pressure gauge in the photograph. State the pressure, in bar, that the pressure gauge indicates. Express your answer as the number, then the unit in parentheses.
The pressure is 4 (bar)
